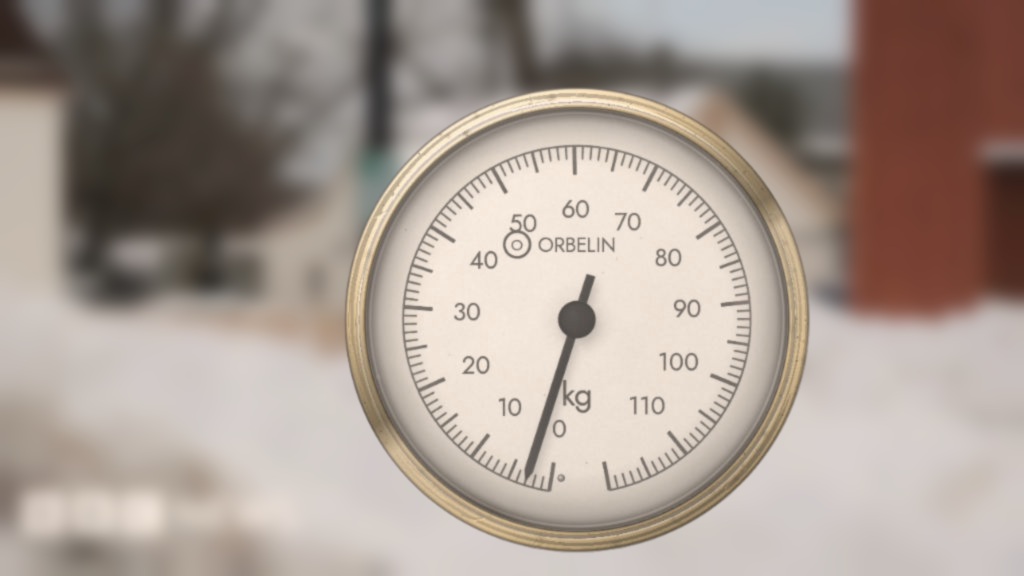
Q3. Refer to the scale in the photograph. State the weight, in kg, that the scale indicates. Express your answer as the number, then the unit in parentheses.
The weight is 3 (kg)
